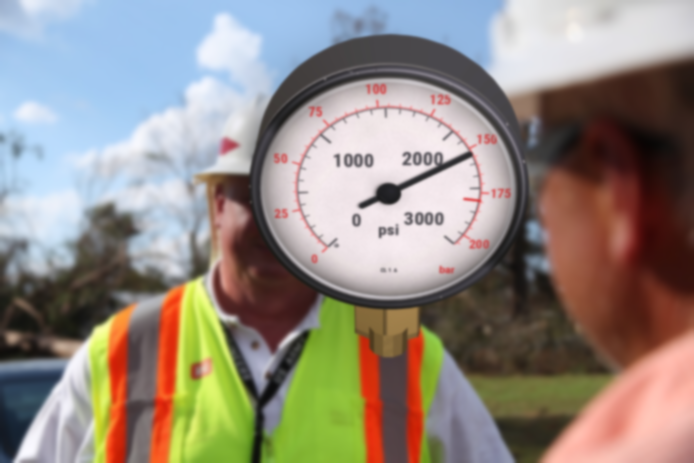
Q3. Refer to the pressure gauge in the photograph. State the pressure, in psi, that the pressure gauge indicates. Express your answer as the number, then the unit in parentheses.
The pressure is 2200 (psi)
